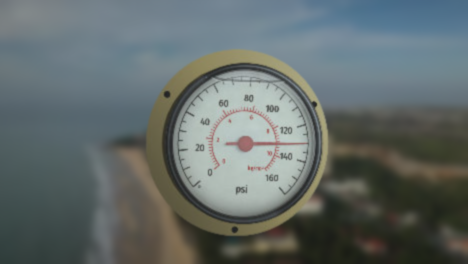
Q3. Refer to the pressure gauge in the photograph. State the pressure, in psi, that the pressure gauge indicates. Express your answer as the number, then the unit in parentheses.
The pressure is 130 (psi)
